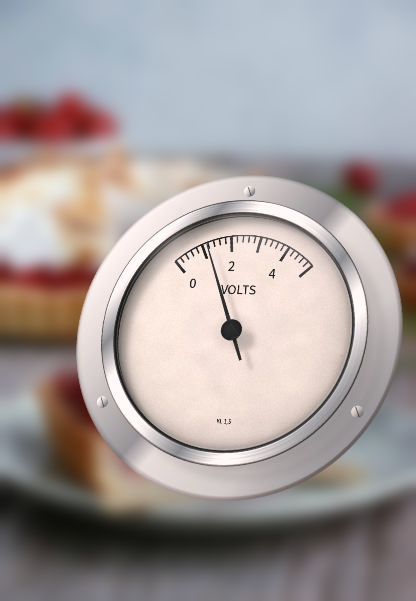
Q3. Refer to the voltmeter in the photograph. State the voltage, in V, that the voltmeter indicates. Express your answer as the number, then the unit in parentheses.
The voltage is 1.2 (V)
